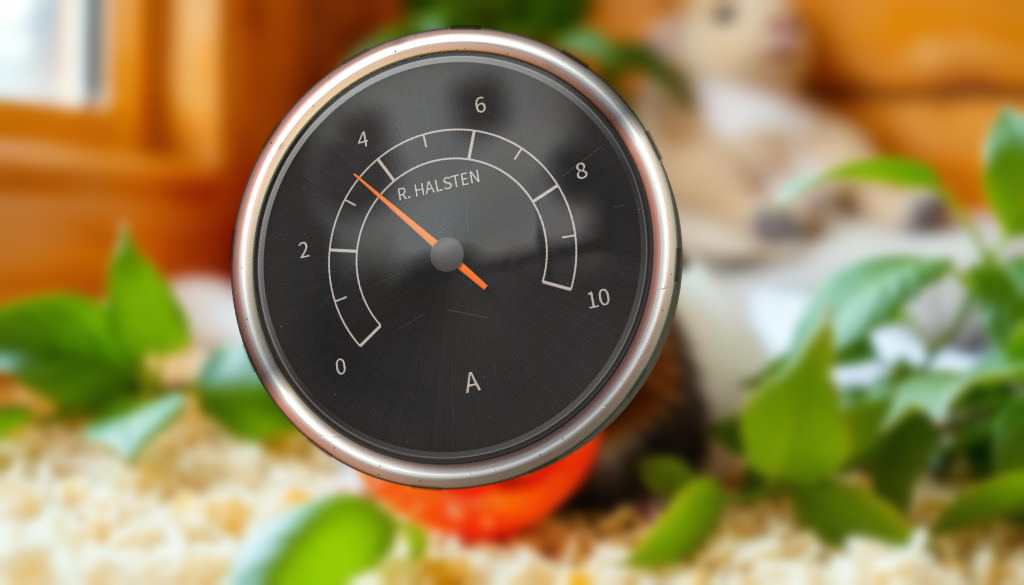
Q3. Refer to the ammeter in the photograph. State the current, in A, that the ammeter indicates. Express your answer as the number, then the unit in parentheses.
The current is 3.5 (A)
